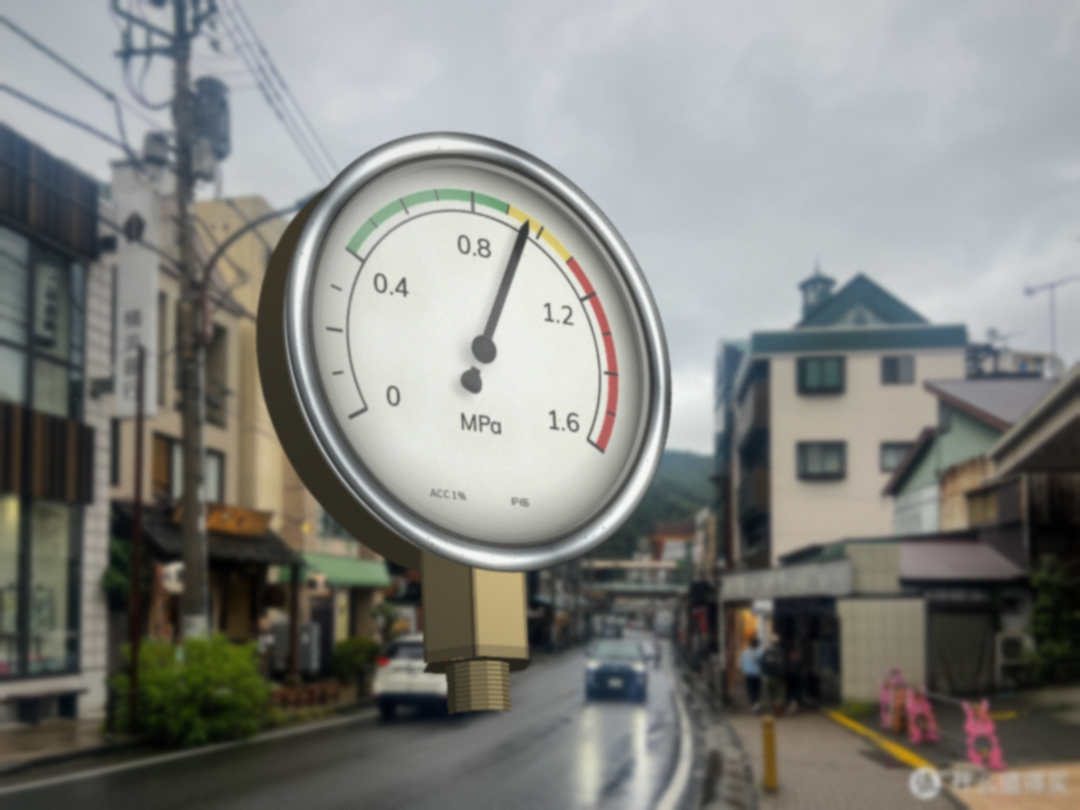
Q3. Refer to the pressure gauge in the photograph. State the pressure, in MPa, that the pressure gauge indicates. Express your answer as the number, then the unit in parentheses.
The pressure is 0.95 (MPa)
